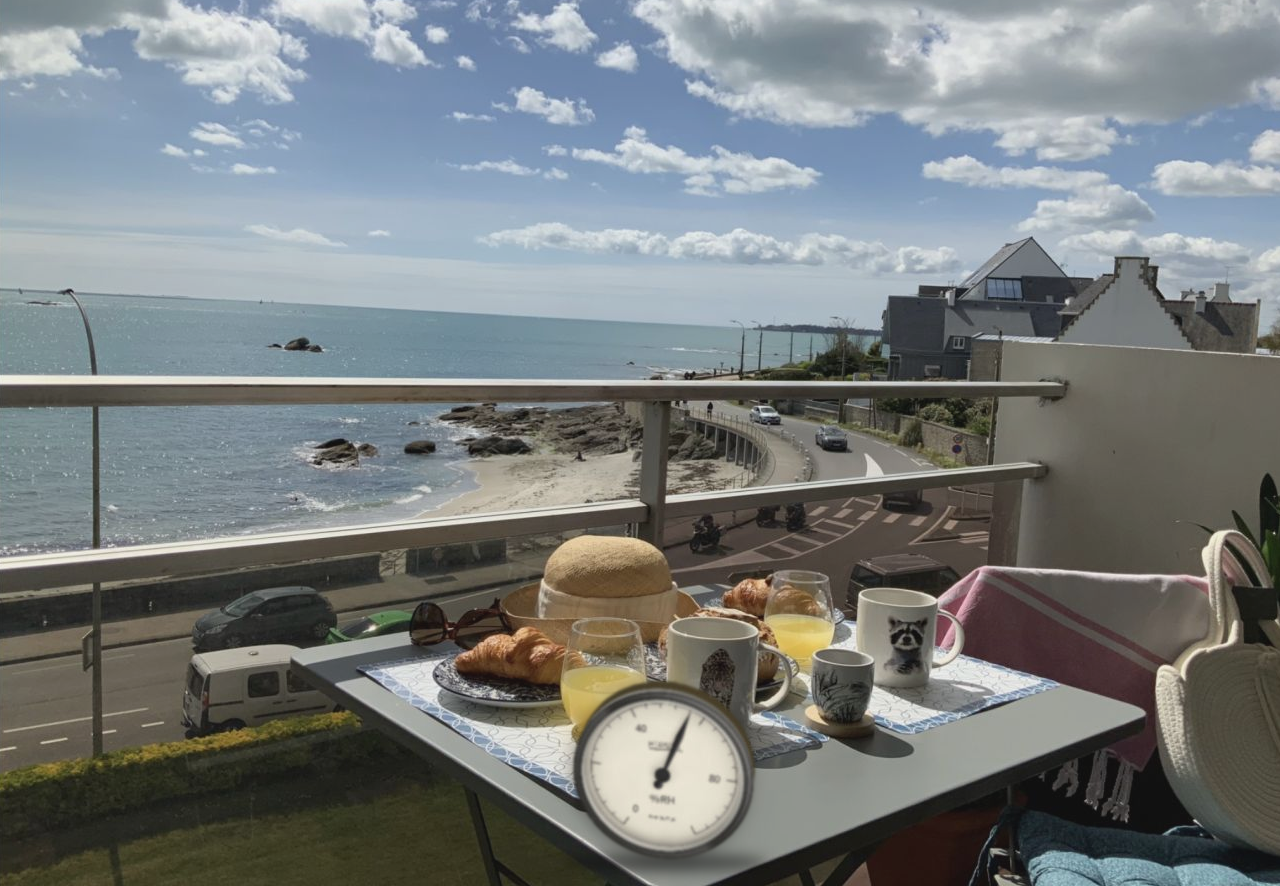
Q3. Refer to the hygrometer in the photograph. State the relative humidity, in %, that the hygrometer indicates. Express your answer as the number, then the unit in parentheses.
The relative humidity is 56 (%)
